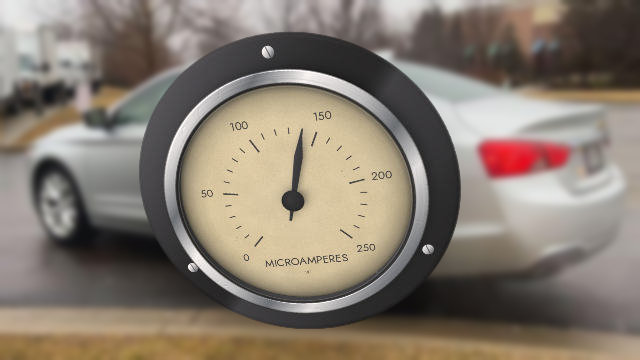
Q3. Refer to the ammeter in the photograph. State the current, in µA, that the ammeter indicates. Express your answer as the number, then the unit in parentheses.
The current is 140 (µA)
